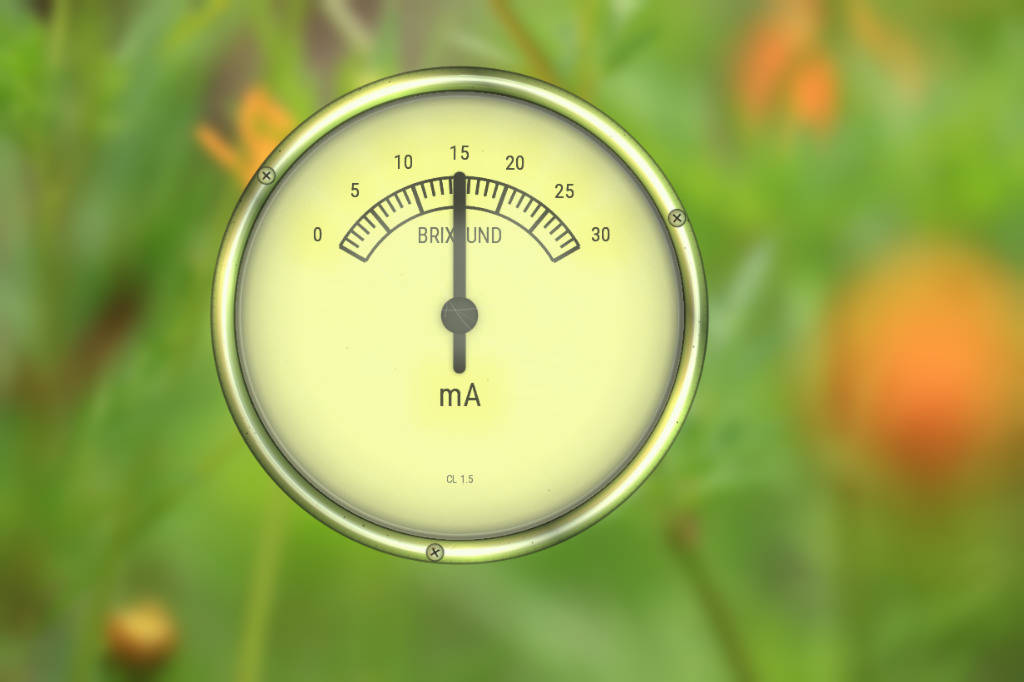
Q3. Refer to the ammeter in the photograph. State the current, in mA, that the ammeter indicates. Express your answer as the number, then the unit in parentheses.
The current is 15 (mA)
